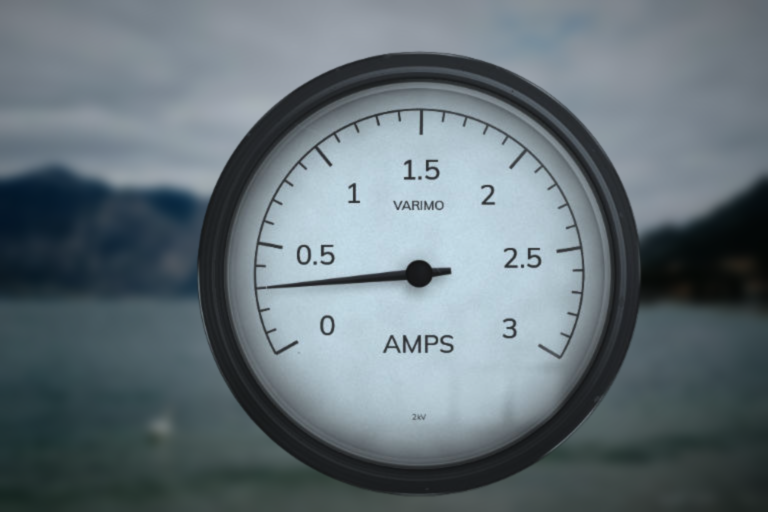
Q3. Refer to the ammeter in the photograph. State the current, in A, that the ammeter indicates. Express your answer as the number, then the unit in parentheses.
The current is 0.3 (A)
